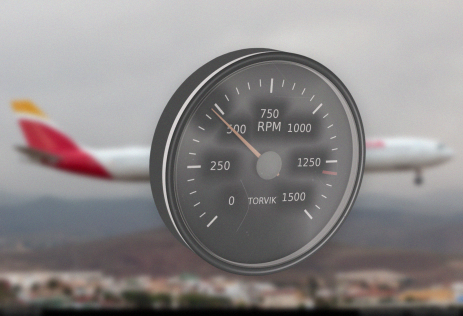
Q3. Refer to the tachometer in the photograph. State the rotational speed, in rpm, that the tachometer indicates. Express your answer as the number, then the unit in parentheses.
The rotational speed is 475 (rpm)
